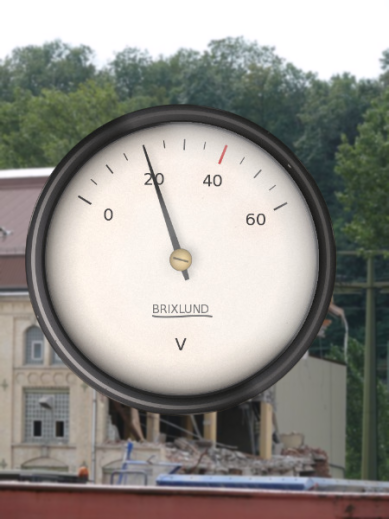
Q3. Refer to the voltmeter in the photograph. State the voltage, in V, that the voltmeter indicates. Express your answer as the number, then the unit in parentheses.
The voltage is 20 (V)
